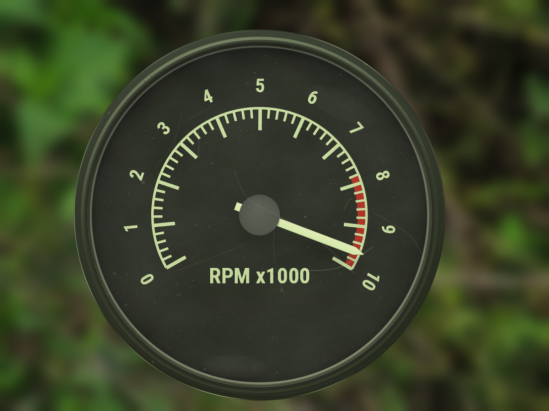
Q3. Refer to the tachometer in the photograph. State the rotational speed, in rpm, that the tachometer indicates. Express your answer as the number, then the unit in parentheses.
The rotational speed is 9600 (rpm)
